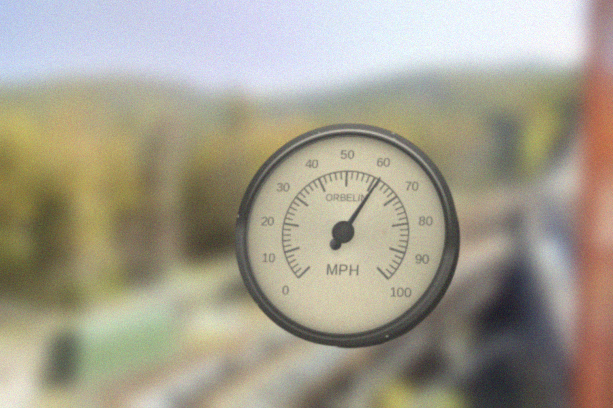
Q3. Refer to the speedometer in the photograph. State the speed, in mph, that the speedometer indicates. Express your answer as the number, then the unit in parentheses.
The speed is 62 (mph)
